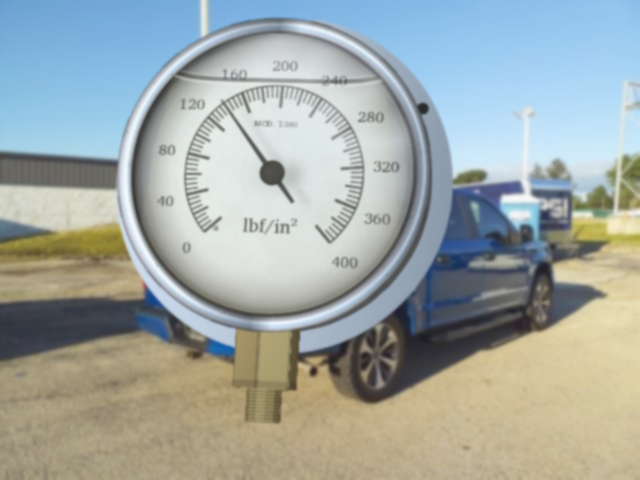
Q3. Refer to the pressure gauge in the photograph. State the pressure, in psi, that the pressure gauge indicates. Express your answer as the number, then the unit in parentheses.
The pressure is 140 (psi)
